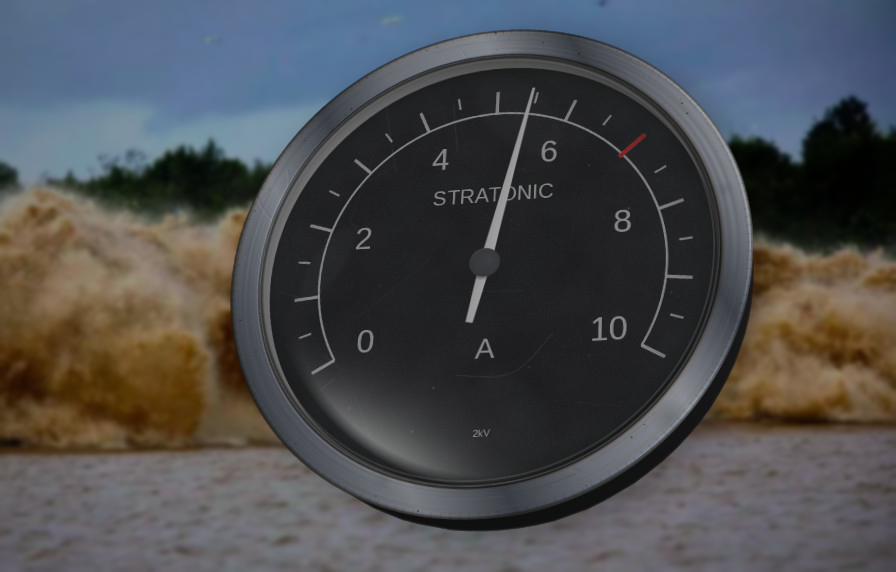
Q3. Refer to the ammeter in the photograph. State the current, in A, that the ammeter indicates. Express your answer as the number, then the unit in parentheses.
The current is 5.5 (A)
